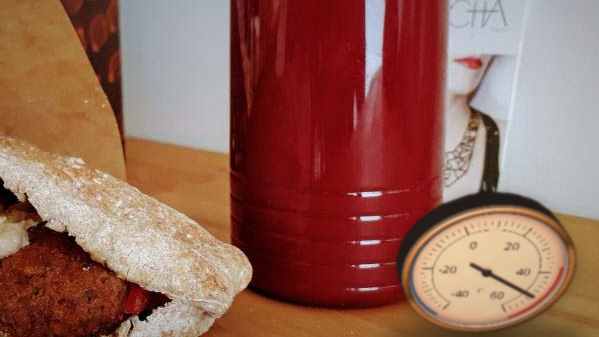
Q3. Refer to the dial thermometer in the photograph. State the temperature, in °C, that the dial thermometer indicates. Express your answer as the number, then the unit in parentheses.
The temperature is 50 (°C)
